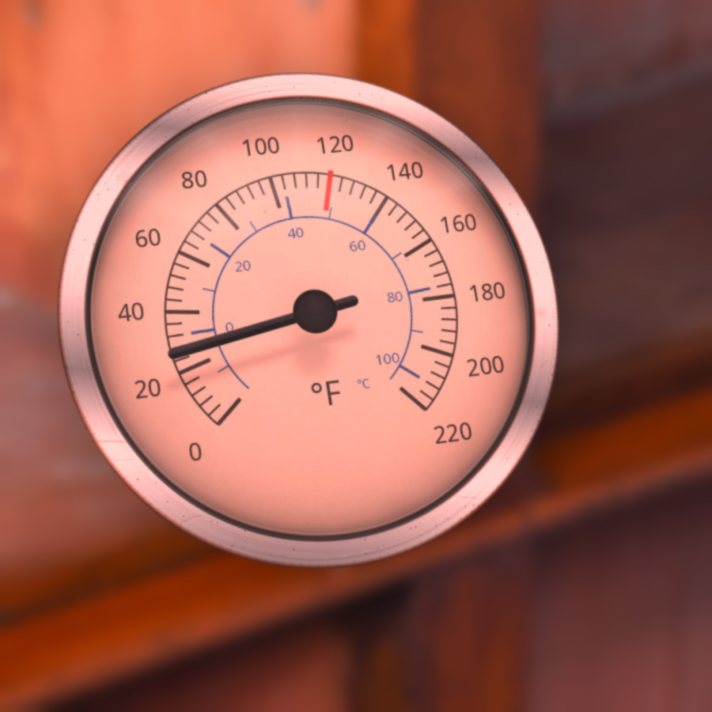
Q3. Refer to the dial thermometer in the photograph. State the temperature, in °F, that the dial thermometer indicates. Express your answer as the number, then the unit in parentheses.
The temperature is 26 (°F)
